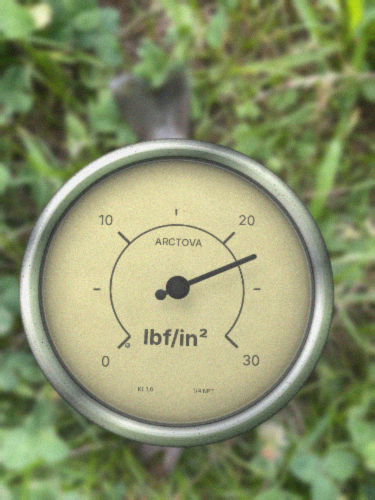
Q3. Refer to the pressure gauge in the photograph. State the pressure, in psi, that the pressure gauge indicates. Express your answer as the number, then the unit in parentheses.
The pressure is 22.5 (psi)
